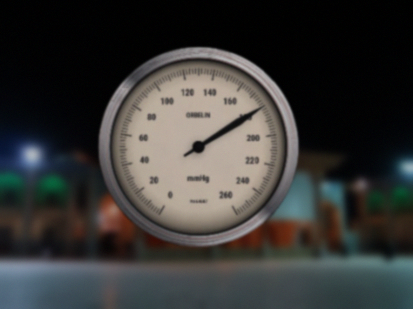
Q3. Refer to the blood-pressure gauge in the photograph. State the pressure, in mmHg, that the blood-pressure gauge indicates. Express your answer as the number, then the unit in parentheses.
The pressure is 180 (mmHg)
